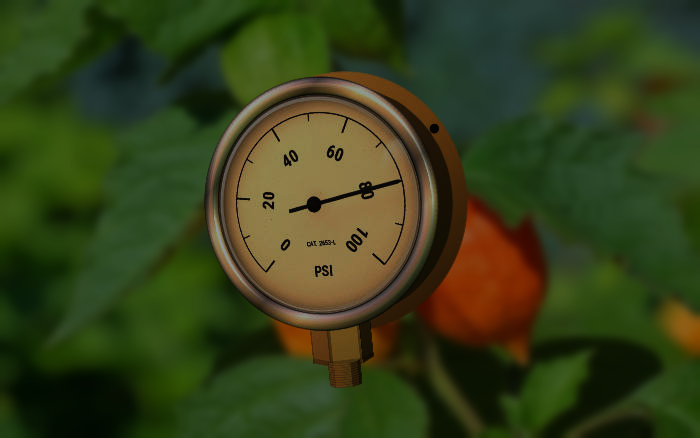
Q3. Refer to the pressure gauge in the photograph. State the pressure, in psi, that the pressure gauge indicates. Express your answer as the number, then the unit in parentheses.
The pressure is 80 (psi)
